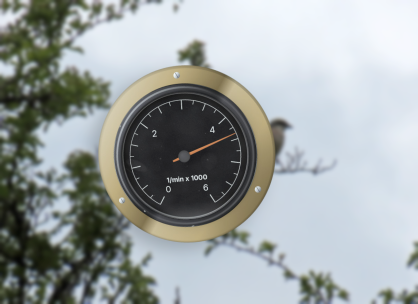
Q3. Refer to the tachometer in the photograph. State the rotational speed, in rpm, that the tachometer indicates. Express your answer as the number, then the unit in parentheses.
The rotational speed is 4375 (rpm)
